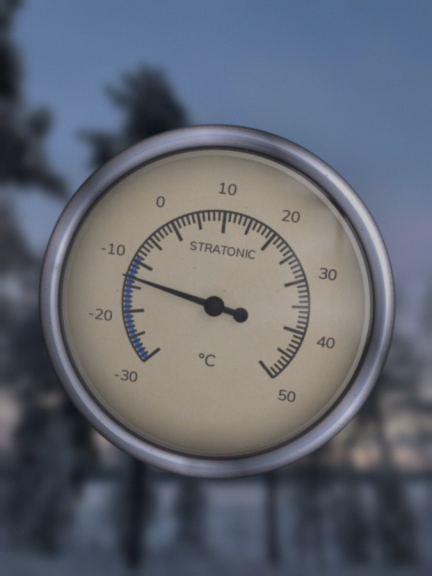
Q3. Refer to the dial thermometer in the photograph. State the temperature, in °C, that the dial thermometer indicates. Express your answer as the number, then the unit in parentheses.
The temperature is -13 (°C)
